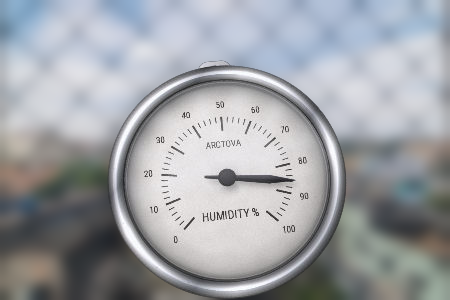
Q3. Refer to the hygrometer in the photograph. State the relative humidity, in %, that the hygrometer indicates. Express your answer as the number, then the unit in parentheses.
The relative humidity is 86 (%)
